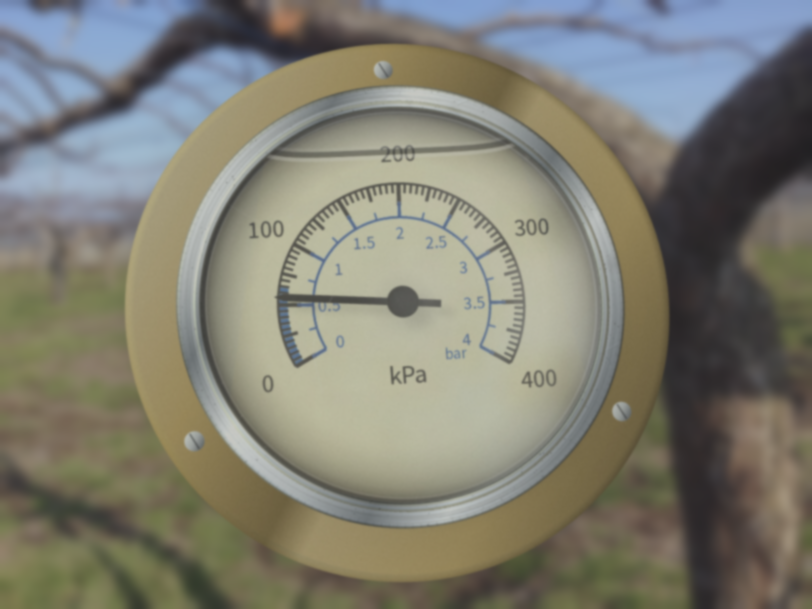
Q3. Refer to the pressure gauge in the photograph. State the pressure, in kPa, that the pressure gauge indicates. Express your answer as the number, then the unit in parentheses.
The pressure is 55 (kPa)
